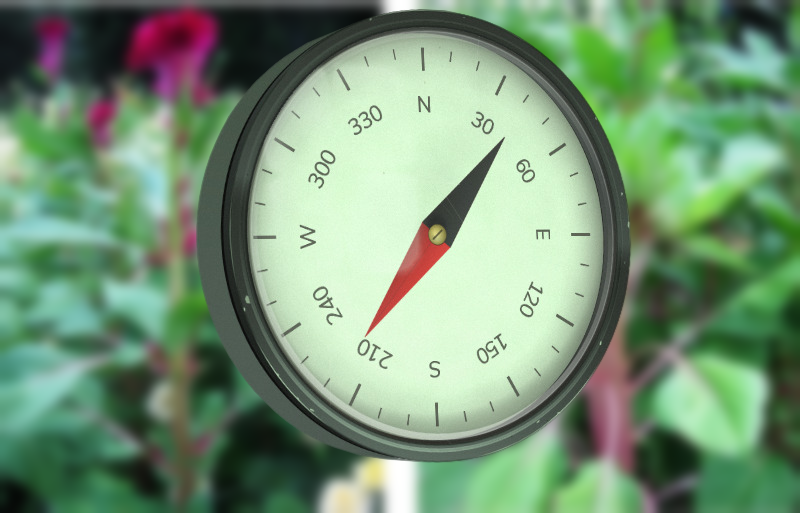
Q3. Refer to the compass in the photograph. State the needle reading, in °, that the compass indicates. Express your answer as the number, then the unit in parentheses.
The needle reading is 220 (°)
